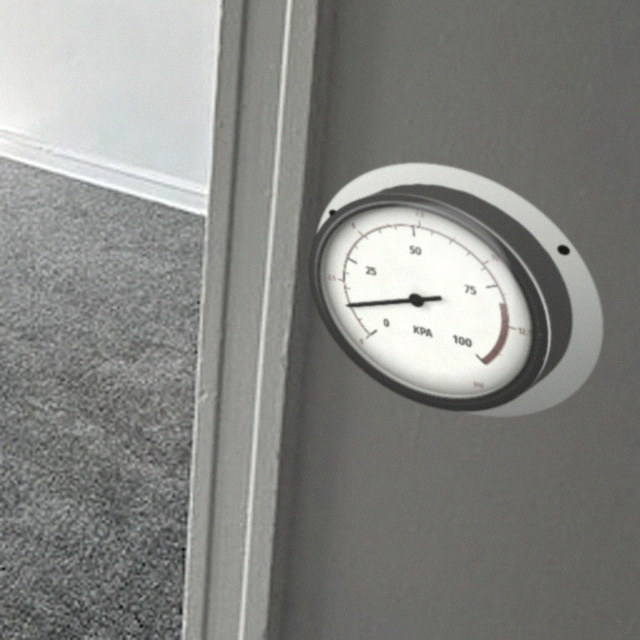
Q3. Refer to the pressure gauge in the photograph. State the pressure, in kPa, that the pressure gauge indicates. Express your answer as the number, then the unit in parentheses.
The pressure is 10 (kPa)
